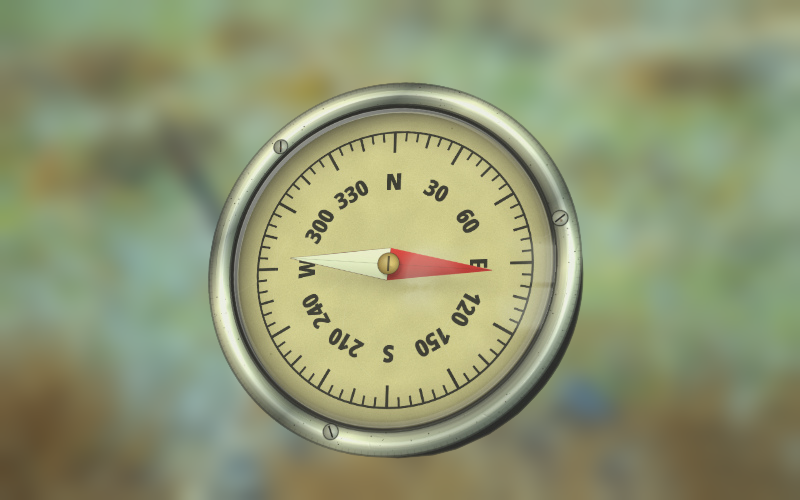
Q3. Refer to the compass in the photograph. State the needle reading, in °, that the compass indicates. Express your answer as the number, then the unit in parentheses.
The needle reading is 95 (°)
